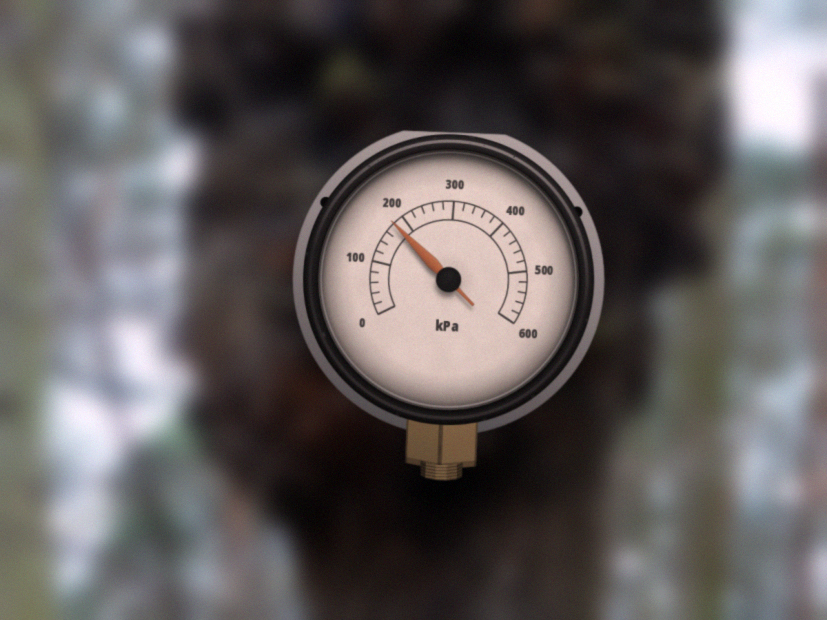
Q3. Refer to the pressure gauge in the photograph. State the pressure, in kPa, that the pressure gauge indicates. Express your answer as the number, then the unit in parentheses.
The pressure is 180 (kPa)
